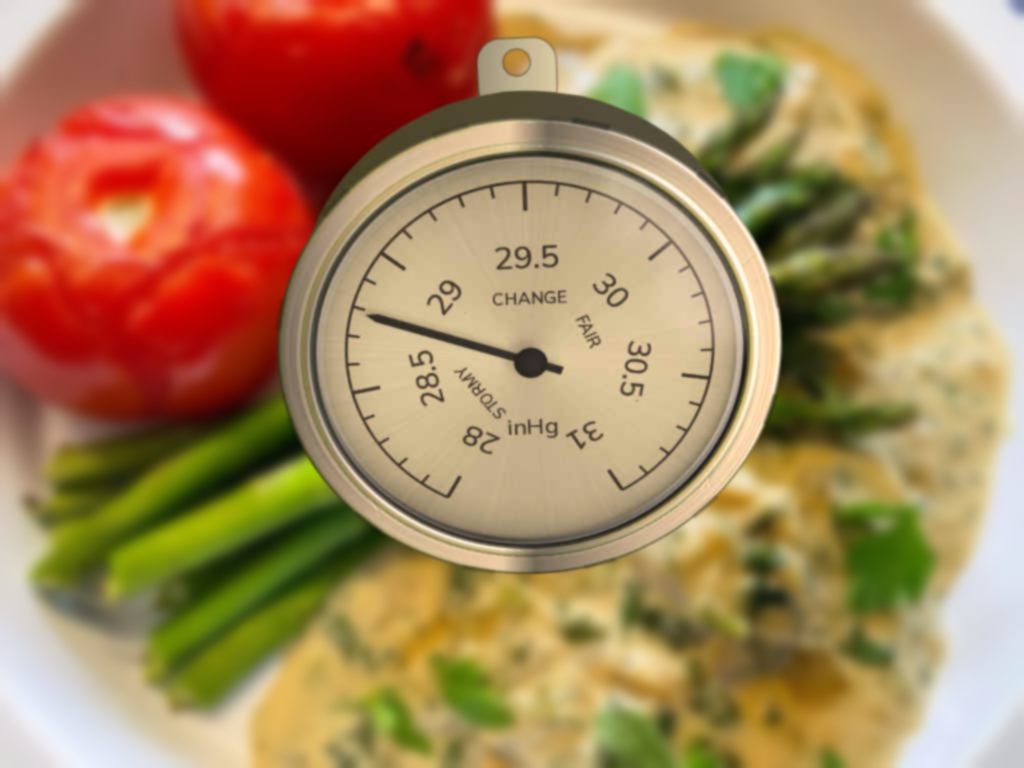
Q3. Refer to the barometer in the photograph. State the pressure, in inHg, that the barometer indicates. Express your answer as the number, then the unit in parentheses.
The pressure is 28.8 (inHg)
